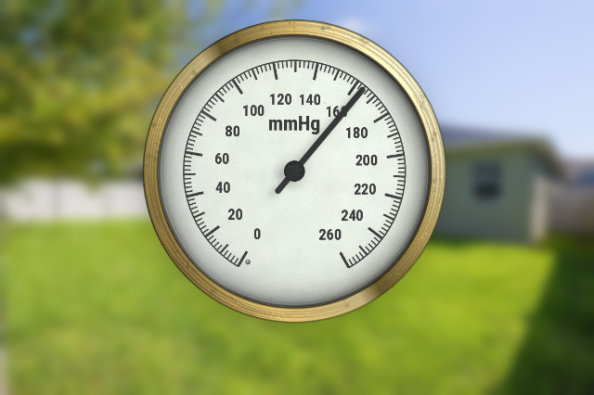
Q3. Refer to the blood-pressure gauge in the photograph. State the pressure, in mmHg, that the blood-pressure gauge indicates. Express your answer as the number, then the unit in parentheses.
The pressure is 164 (mmHg)
